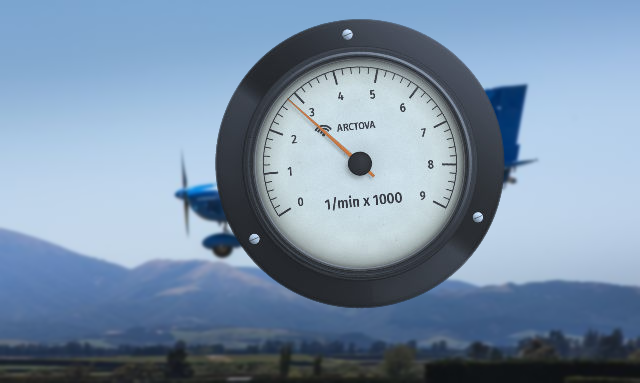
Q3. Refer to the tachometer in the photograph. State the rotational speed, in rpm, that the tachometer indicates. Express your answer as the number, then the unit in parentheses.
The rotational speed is 2800 (rpm)
